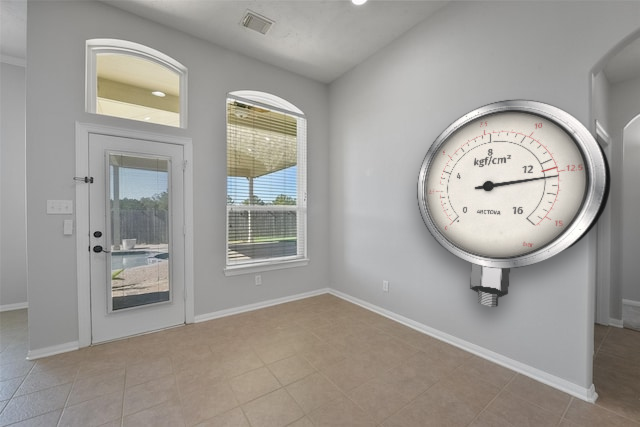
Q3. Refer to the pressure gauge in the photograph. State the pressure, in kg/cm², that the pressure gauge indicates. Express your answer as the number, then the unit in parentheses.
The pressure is 13 (kg/cm²)
